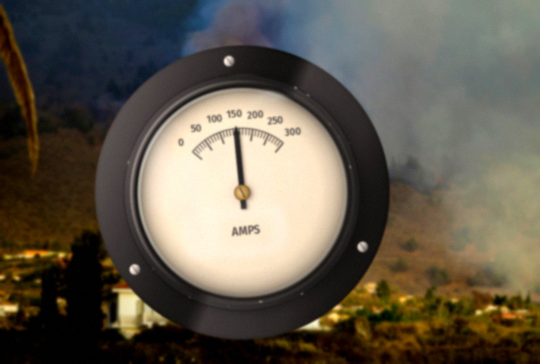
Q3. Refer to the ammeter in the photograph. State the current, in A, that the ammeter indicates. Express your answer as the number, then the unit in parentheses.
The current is 150 (A)
